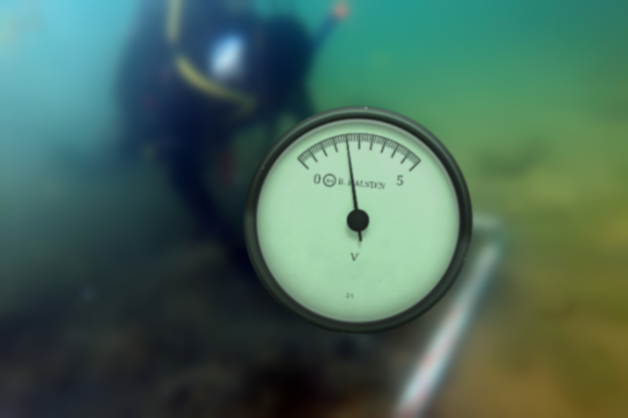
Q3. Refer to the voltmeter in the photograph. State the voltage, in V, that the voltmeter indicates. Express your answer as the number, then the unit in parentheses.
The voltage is 2 (V)
